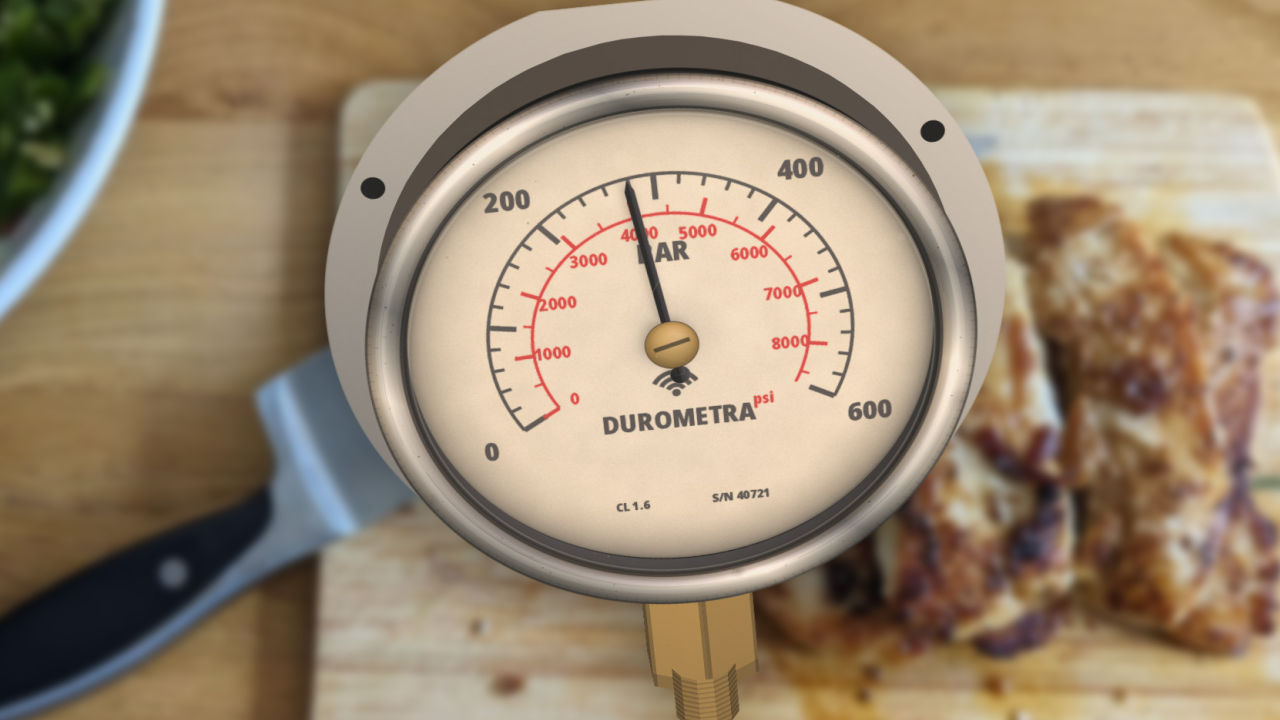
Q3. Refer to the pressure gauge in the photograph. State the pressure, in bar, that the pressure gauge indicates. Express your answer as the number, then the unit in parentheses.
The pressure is 280 (bar)
